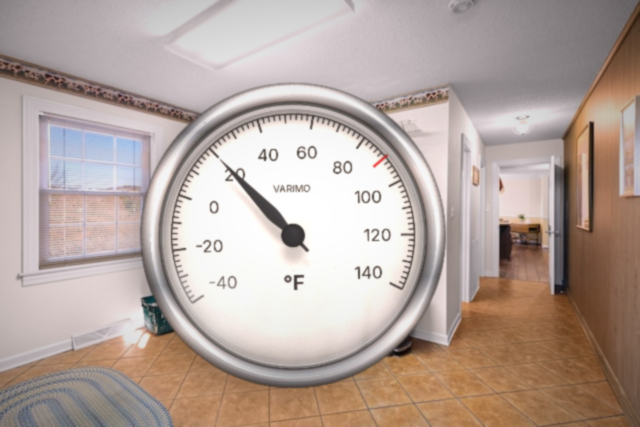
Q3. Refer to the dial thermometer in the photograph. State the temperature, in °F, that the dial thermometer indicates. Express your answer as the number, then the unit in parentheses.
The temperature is 20 (°F)
